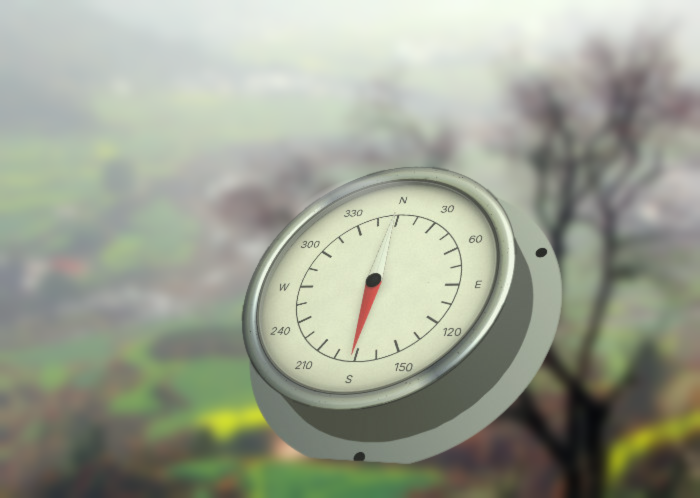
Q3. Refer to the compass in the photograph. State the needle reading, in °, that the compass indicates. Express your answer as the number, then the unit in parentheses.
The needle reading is 180 (°)
